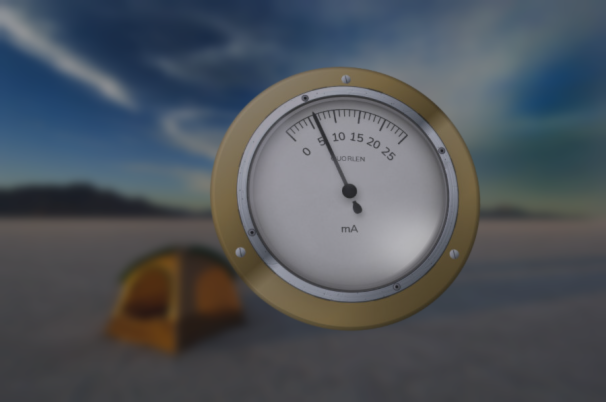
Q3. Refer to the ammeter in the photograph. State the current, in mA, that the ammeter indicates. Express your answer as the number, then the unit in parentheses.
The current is 6 (mA)
